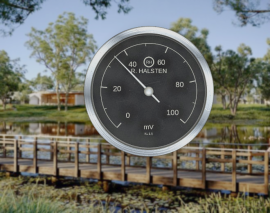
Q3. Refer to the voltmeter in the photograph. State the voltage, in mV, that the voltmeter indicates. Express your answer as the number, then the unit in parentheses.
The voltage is 35 (mV)
